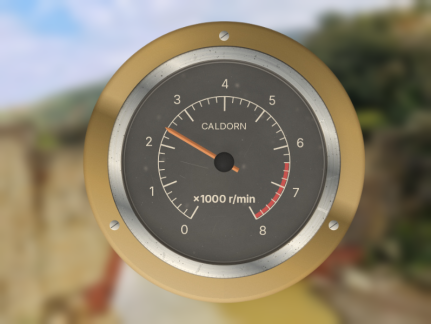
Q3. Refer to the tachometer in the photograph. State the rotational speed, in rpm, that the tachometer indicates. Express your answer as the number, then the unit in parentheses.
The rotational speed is 2400 (rpm)
